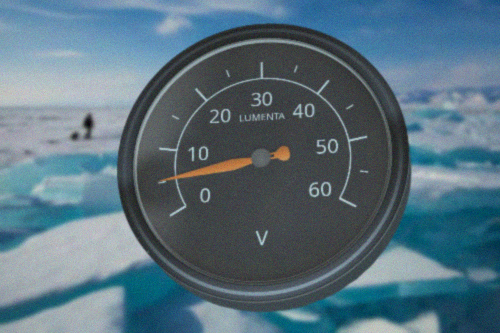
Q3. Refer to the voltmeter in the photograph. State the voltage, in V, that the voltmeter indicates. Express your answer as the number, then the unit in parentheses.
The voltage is 5 (V)
